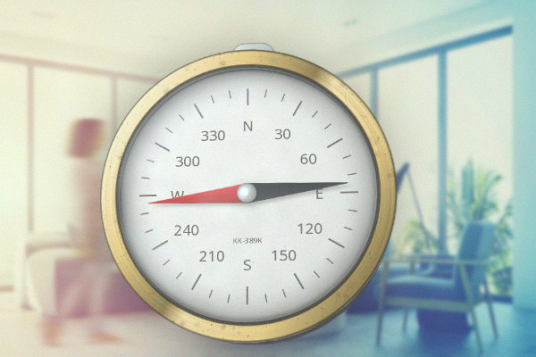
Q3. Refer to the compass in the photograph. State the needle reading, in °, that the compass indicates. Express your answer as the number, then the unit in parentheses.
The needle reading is 265 (°)
